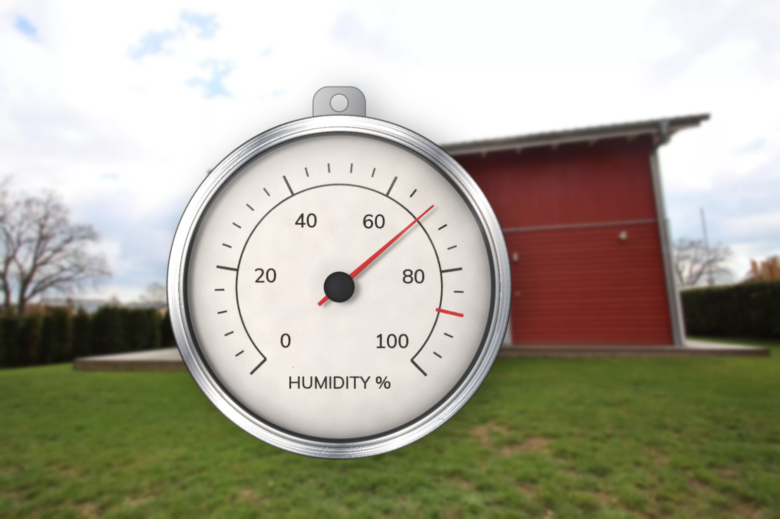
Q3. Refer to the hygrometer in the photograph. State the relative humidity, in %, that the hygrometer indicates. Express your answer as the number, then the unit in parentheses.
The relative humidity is 68 (%)
